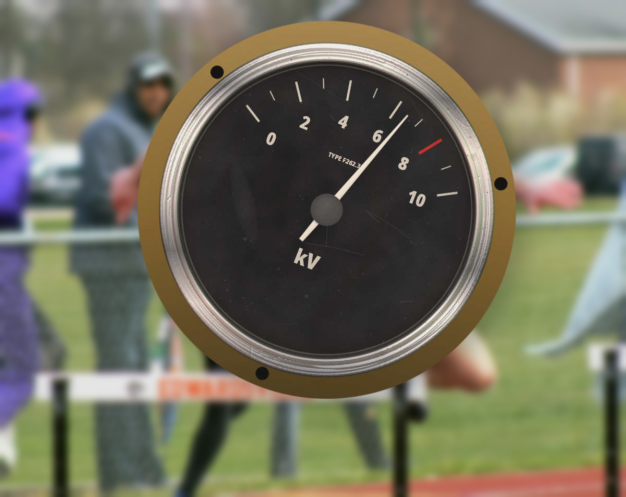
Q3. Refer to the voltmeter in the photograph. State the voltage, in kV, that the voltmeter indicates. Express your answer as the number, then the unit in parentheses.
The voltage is 6.5 (kV)
